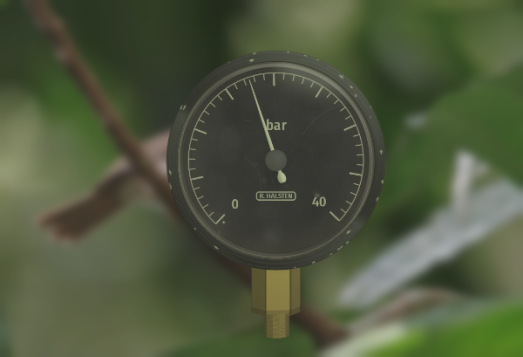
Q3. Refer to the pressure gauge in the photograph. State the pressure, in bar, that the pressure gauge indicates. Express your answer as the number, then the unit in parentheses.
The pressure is 17.5 (bar)
